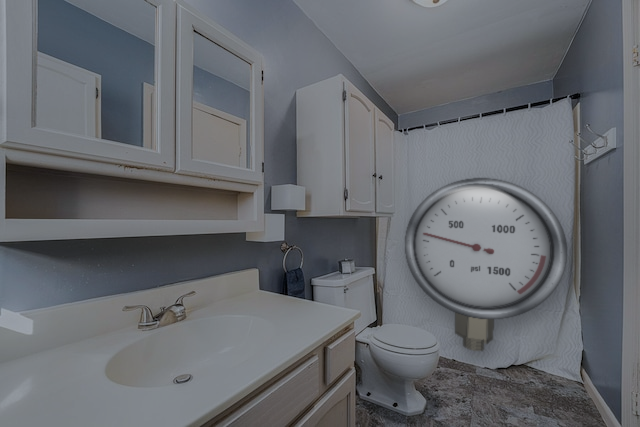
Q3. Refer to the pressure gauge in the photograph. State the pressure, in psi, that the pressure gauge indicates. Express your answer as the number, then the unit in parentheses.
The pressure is 300 (psi)
